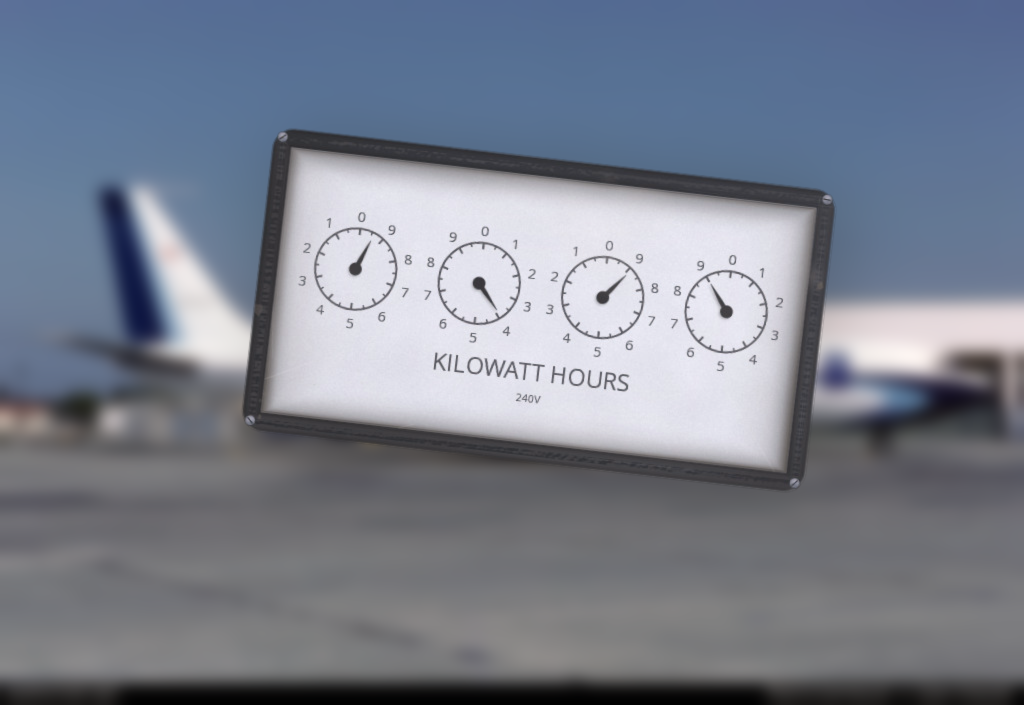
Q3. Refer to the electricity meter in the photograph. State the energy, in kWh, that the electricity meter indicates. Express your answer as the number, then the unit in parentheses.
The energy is 9389 (kWh)
